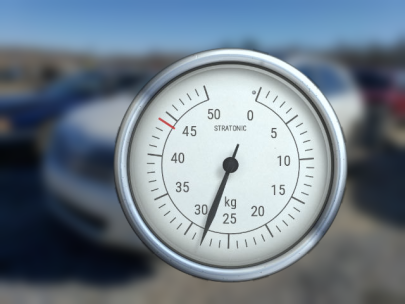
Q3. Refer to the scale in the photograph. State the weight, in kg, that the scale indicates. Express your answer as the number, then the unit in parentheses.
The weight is 28 (kg)
